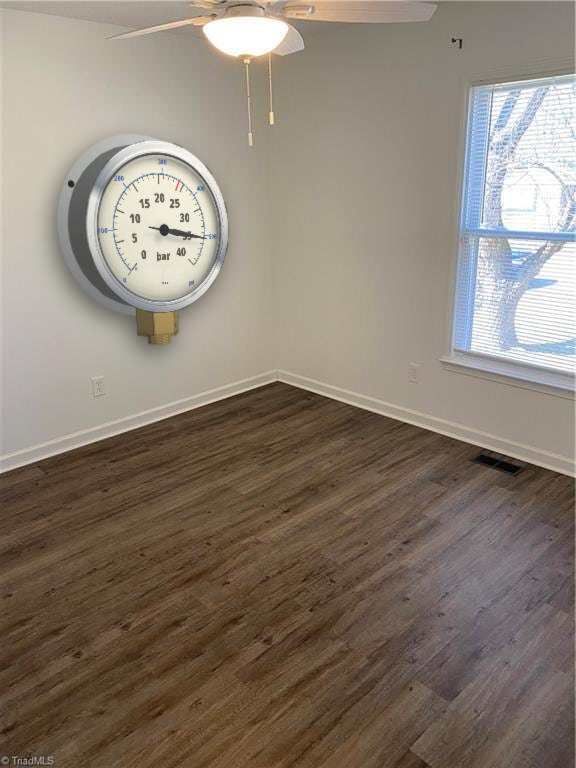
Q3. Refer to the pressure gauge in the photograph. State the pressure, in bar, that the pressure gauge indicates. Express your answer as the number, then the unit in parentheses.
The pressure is 35 (bar)
